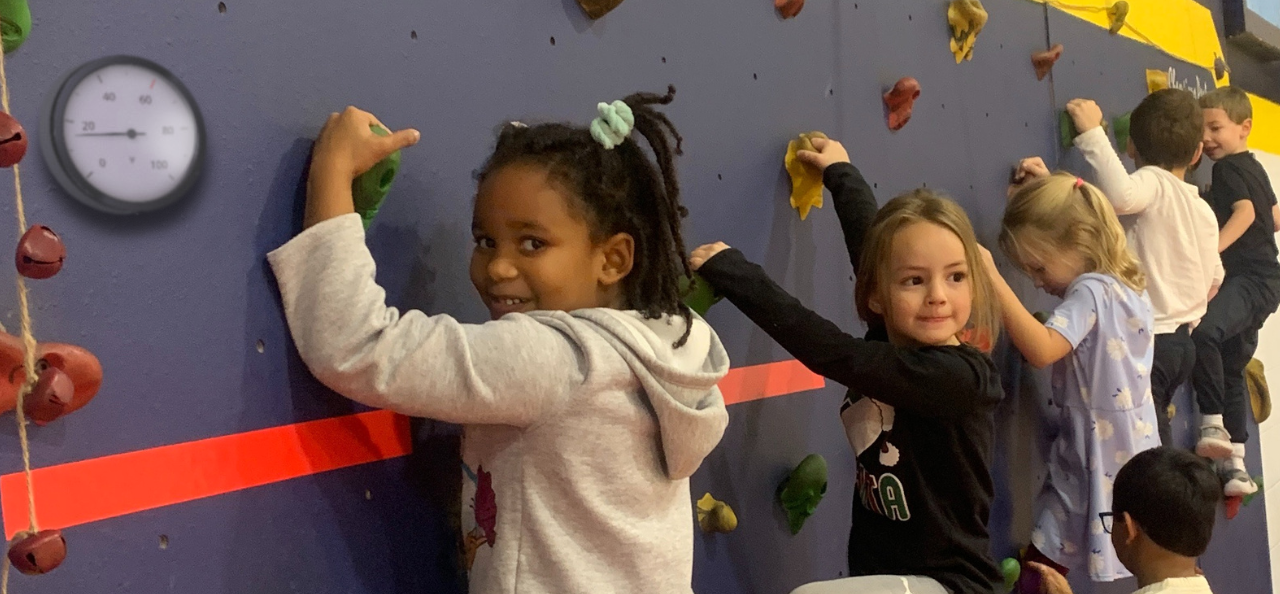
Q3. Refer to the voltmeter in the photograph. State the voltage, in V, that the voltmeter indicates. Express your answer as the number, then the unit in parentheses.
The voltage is 15 (V)
